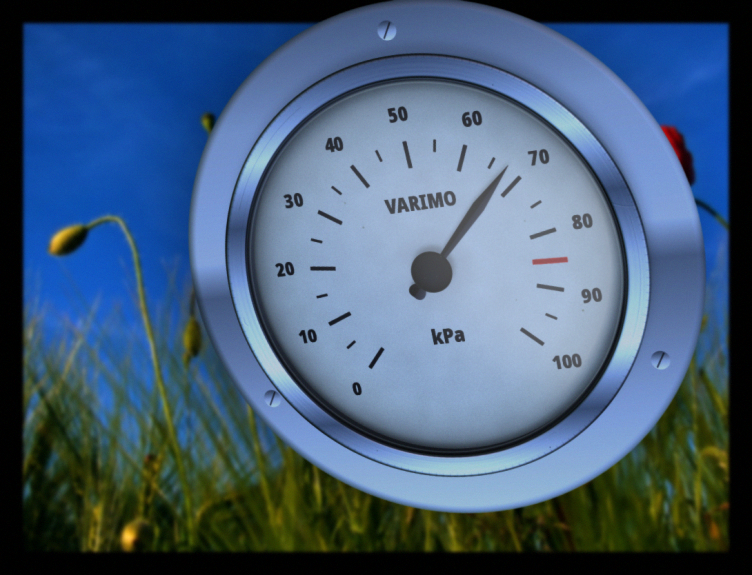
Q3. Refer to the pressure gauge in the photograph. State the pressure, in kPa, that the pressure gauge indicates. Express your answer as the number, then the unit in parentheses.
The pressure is 67.5 (kPa)
